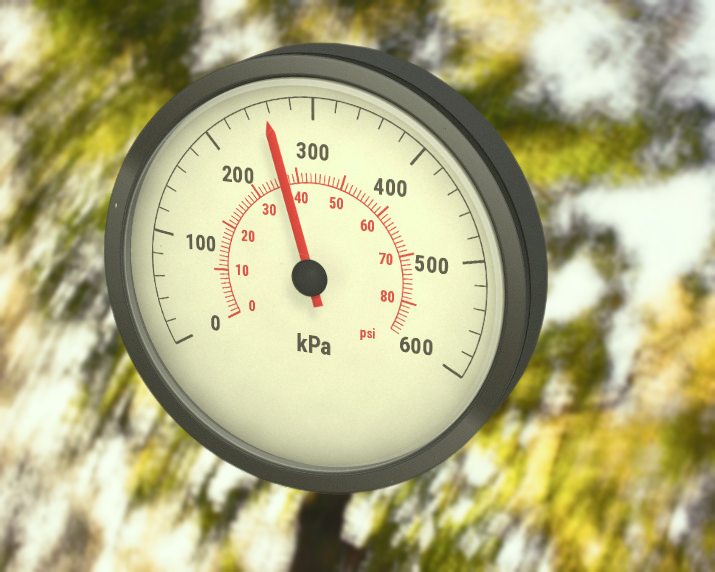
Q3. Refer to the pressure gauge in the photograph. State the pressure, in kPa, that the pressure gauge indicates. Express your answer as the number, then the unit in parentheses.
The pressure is 260 (kPa)
